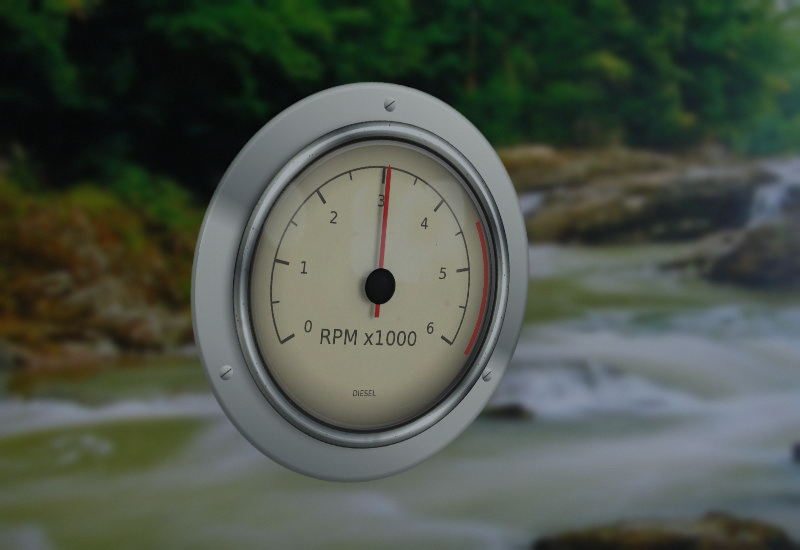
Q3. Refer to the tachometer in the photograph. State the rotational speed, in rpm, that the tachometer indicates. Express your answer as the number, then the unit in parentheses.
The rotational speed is 3000 (rpm)
